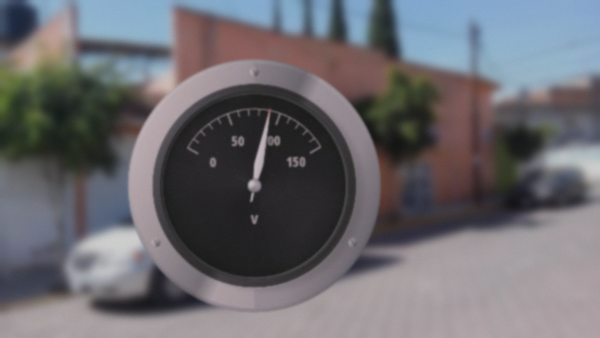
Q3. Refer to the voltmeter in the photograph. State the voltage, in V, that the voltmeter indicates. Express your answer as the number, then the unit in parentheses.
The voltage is 90 (V)
